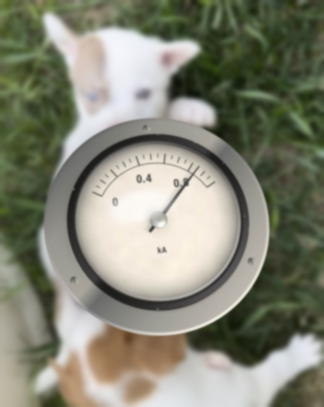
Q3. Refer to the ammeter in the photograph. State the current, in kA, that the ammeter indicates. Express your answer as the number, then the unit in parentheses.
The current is 0.85 (kA)
